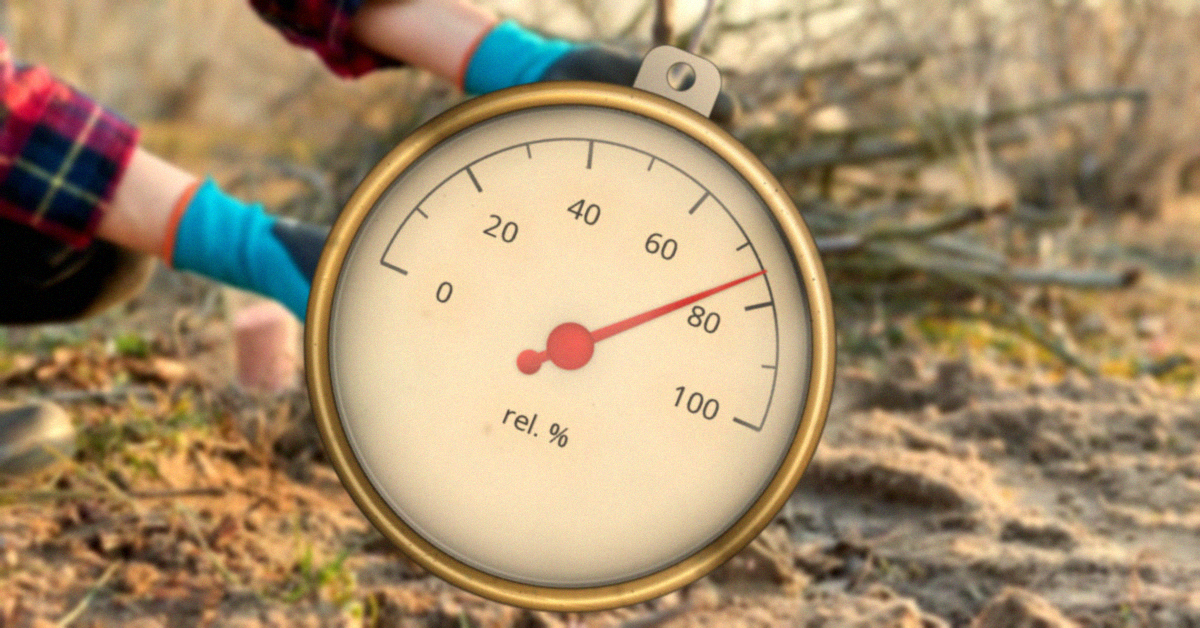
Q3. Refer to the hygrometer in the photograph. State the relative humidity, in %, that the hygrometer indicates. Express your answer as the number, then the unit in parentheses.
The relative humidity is 75 (%)
